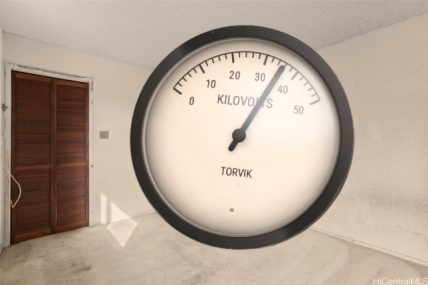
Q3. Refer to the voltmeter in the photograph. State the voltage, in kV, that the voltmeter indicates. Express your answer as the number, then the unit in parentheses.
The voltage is 36 (kV)
